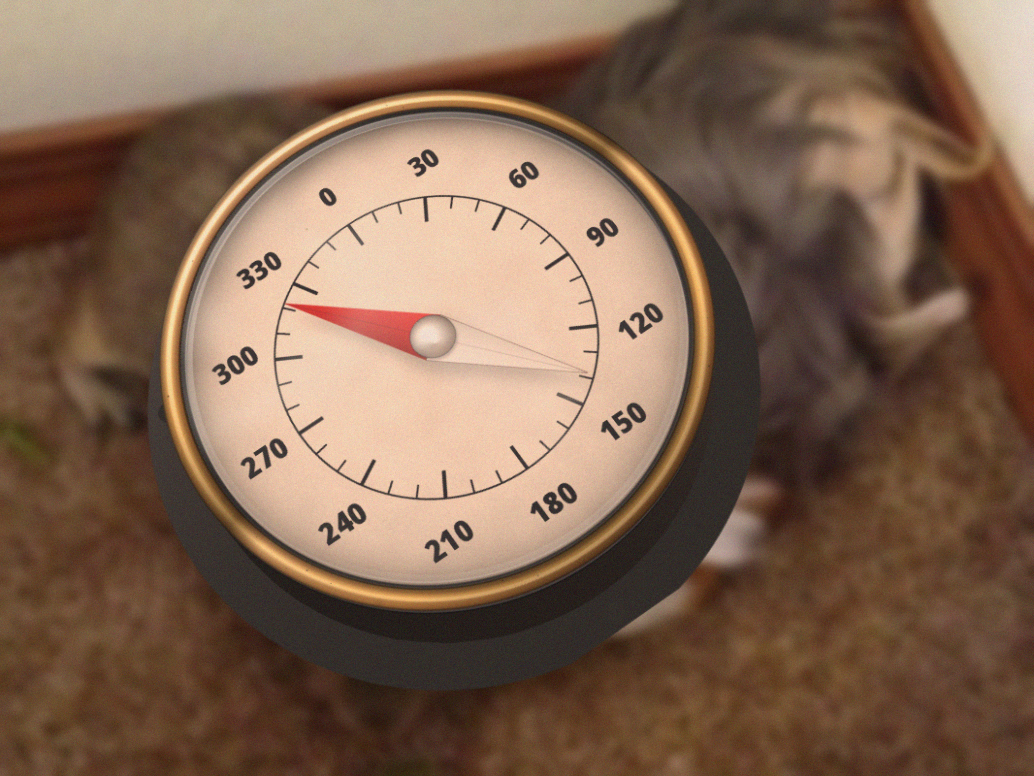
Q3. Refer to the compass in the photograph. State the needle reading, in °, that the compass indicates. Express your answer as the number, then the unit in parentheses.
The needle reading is 320 (°)
